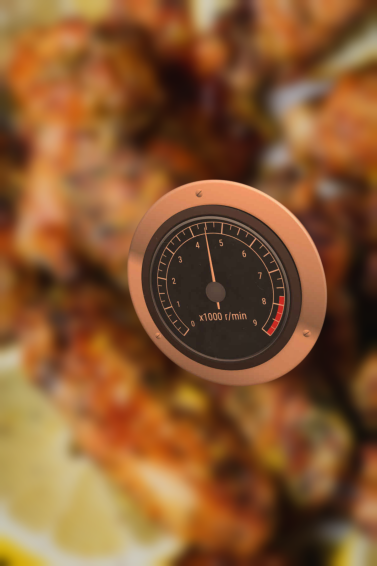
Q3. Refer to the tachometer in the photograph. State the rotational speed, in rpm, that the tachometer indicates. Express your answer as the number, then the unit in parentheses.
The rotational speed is 4500 (rpm)
